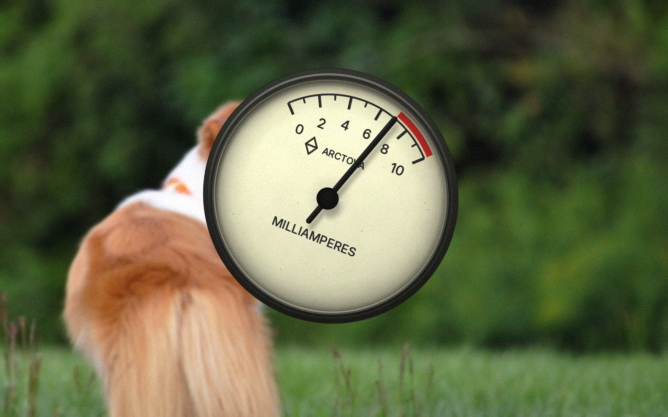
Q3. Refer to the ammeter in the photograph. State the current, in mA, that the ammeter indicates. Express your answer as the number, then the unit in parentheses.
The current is 7 (mA)
